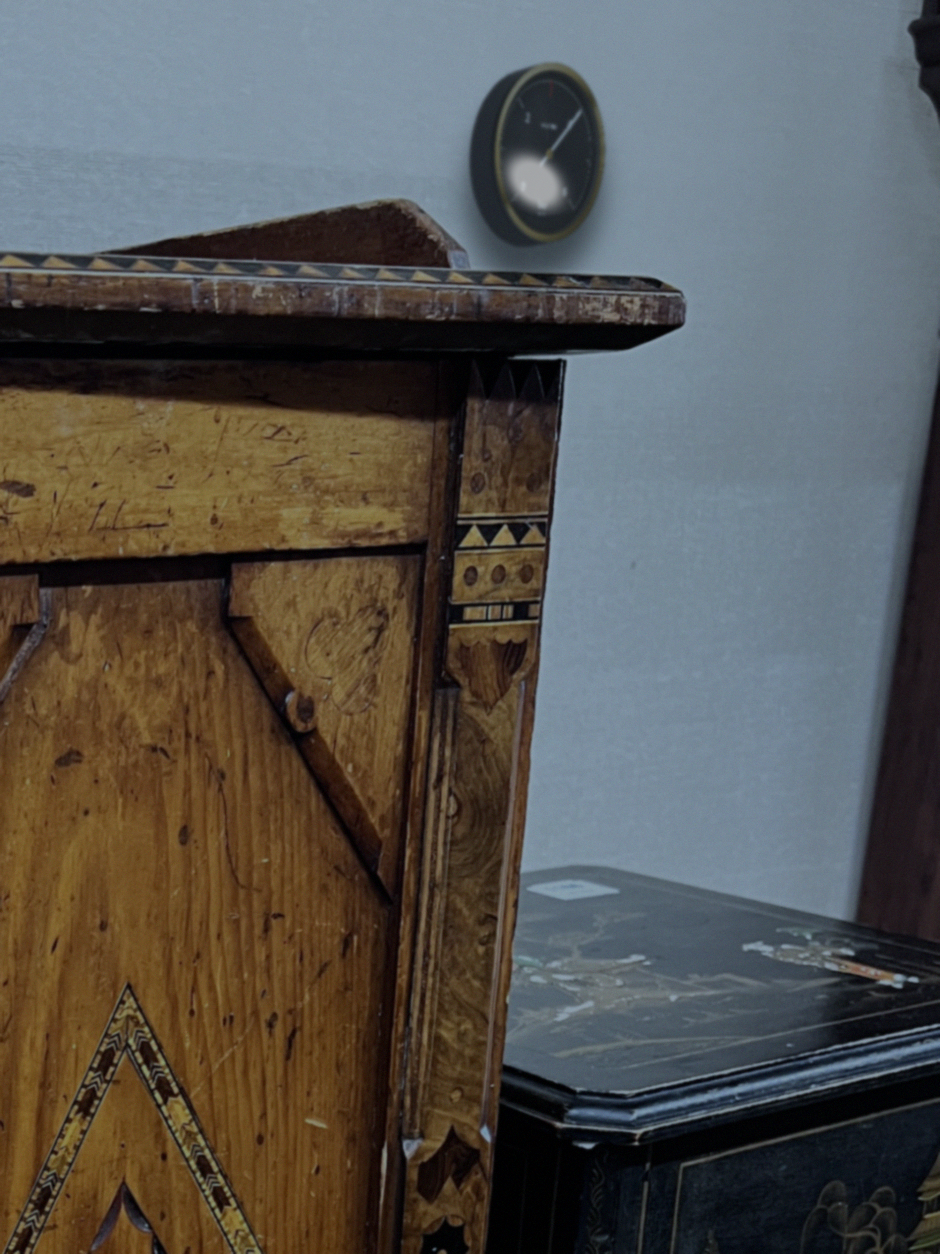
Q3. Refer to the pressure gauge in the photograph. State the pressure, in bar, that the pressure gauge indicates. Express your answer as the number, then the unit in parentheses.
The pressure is 4 (bar)
